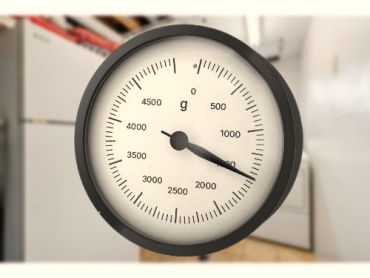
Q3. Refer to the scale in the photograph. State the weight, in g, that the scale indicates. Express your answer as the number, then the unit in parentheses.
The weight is 1500 (g)
